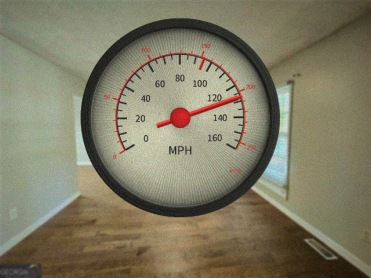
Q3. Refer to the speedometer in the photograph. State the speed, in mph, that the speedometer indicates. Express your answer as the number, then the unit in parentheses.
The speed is 127.5 (mph)
